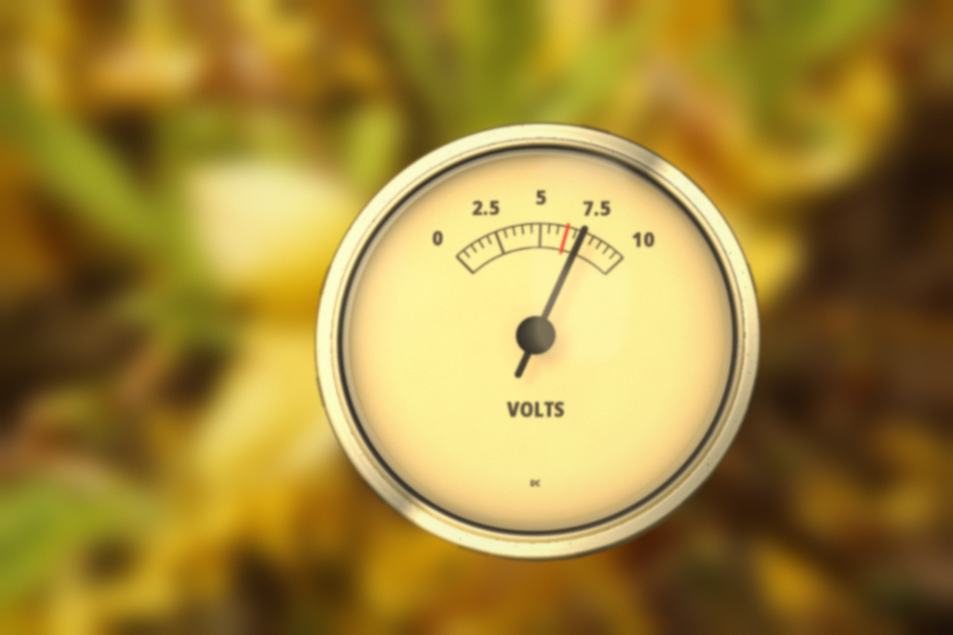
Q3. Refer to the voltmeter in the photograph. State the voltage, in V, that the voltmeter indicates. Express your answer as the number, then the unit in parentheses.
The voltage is 7.5 (V)
